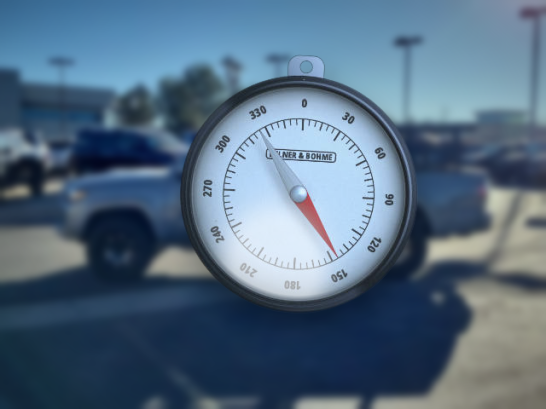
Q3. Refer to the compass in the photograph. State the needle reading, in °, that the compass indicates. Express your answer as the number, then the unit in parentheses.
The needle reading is 145 (°)
